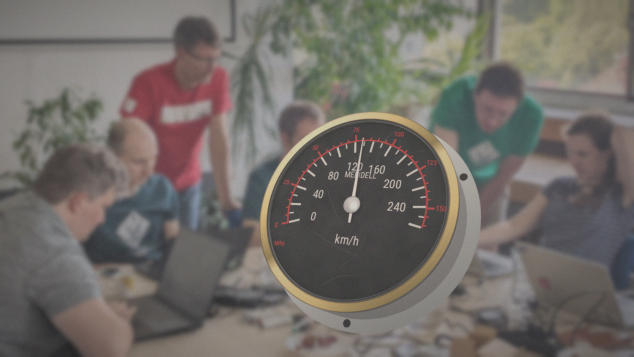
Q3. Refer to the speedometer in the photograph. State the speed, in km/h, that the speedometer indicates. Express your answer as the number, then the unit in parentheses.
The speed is 130 (km/h)
